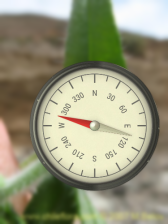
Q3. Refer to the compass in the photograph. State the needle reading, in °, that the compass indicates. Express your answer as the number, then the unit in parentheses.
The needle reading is 285 (°)
